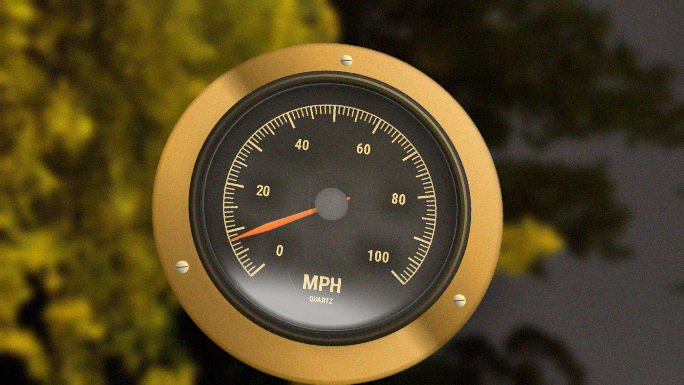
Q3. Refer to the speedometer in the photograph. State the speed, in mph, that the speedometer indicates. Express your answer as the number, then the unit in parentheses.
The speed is 8 (mph)
